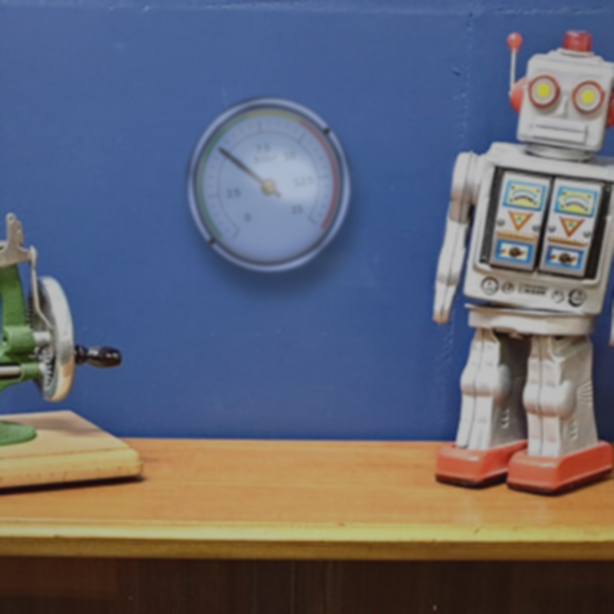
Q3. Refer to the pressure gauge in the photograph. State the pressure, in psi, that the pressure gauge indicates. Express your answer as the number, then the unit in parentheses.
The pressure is 5 (psi)
